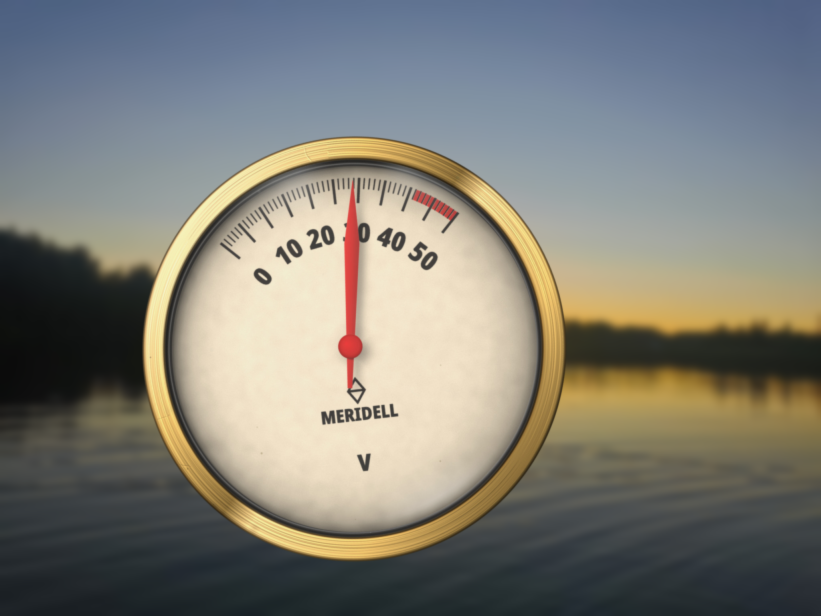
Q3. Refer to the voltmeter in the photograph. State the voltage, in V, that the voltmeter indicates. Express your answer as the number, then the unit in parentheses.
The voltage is 29 (V)
